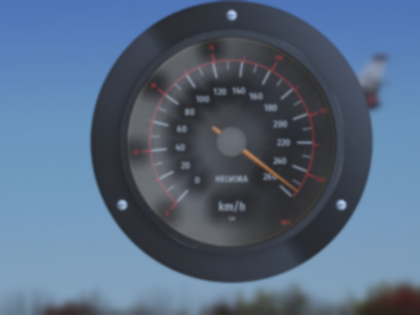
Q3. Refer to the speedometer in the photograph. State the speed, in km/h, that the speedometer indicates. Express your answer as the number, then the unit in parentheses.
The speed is 255 (km/h)
